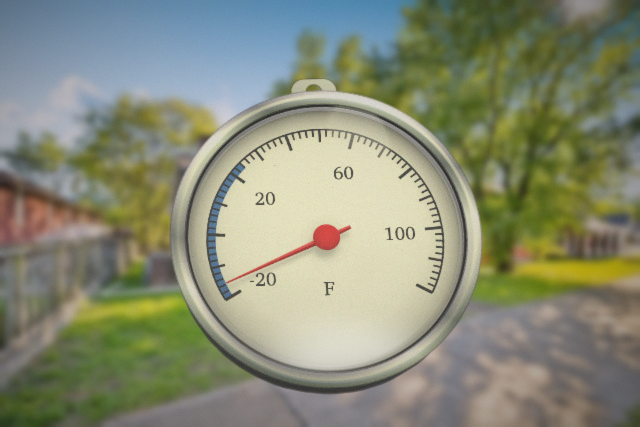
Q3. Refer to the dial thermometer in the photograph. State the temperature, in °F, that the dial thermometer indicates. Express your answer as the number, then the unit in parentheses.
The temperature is -16 (°F)
